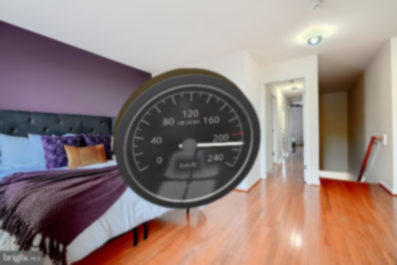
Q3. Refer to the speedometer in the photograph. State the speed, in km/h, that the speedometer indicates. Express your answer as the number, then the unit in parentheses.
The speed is 210 (km/h)
